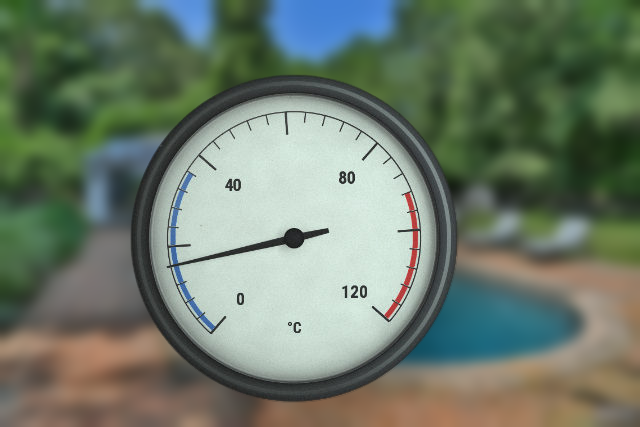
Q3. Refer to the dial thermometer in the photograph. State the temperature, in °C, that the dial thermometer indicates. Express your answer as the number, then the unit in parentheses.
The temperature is 16 (°C)
